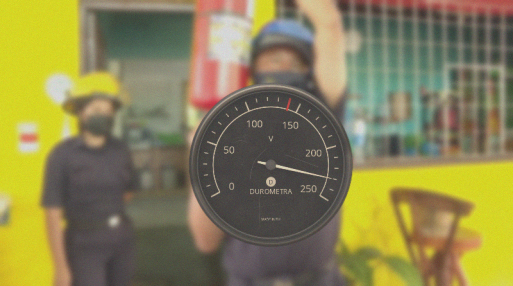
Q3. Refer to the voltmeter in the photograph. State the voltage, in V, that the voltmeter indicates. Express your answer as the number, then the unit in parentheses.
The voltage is 230 (V)
